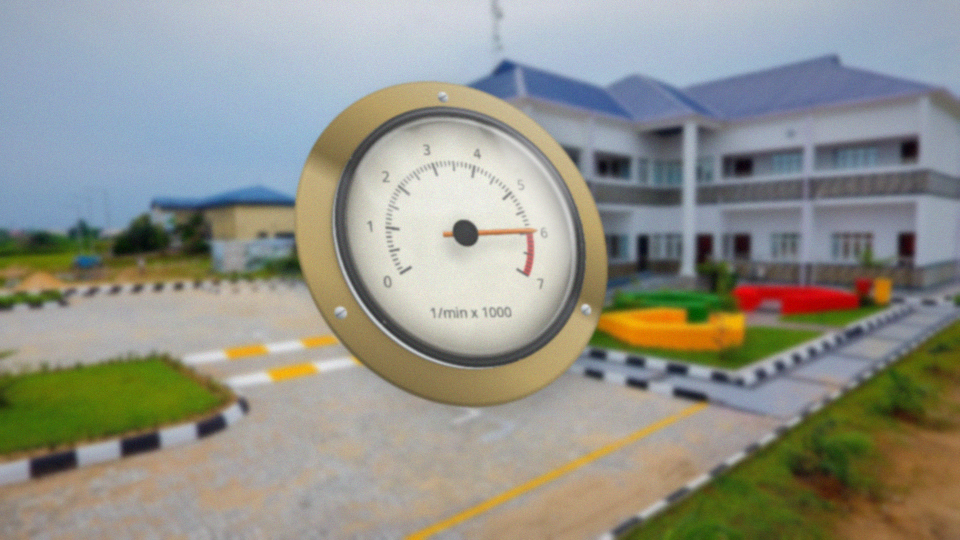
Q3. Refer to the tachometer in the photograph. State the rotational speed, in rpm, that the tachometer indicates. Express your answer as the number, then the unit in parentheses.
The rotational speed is 6000 (rpm)
